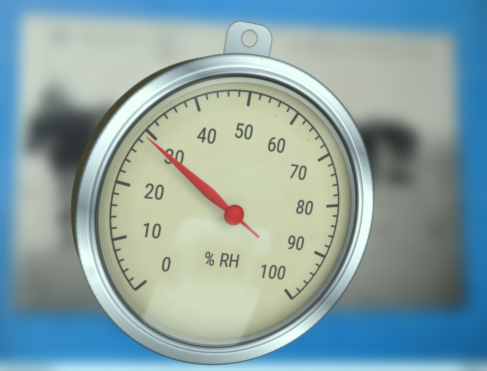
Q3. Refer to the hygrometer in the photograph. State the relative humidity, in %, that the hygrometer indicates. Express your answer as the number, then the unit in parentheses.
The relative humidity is 29 (%)
